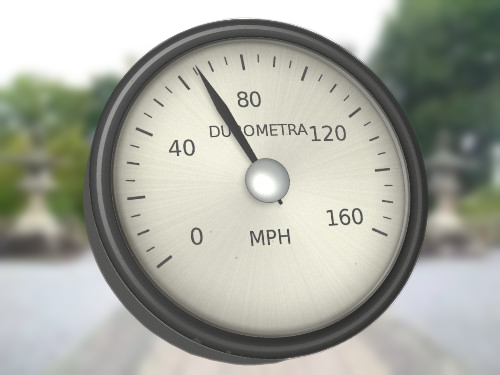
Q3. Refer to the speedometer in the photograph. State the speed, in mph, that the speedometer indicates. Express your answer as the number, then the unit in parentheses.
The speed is 65 (mph)
